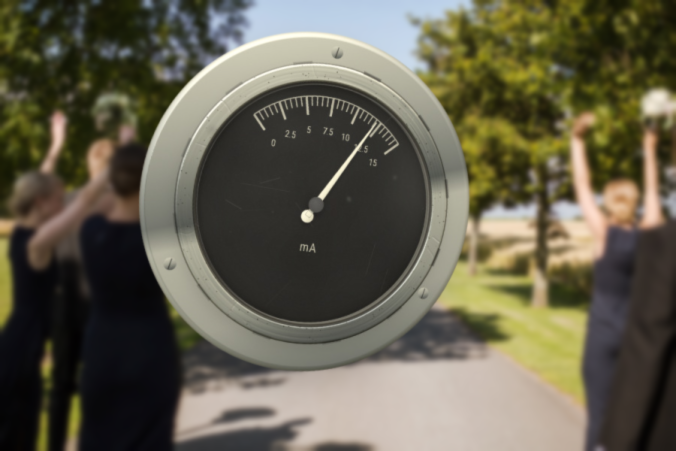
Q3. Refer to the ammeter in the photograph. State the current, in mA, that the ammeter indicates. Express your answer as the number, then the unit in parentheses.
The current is 12 (mA)
